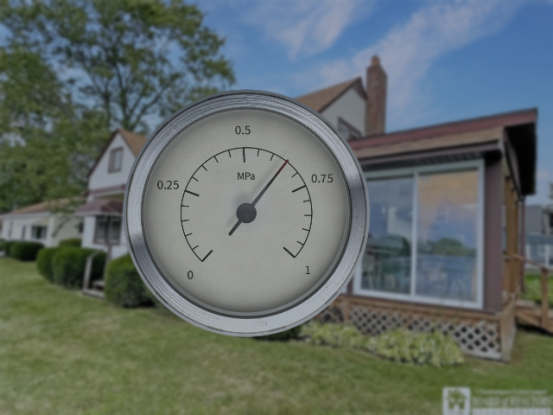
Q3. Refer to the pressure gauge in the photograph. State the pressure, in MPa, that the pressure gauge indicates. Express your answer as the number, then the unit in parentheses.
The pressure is 0.65 (MPa)
